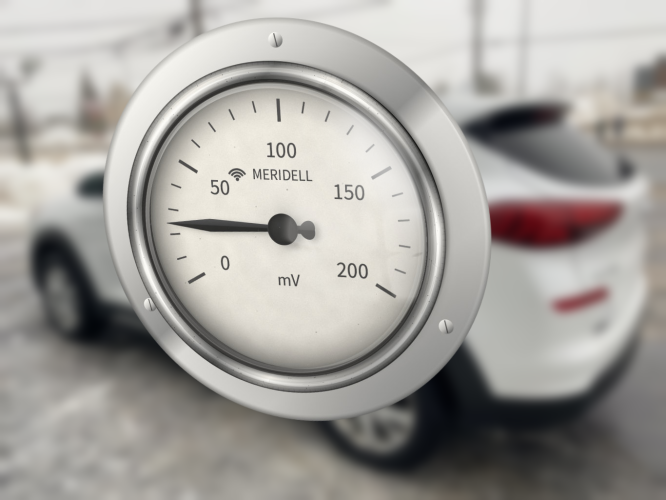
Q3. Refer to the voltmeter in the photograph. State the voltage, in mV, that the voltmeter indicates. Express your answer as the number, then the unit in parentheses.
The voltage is 25 (mV)
